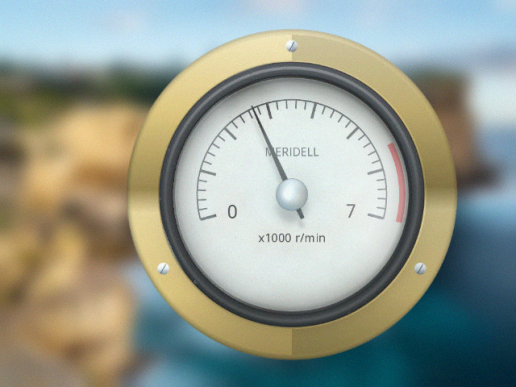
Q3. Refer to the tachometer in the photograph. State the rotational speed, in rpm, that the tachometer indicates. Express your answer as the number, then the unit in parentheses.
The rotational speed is 2700 (rpm)
